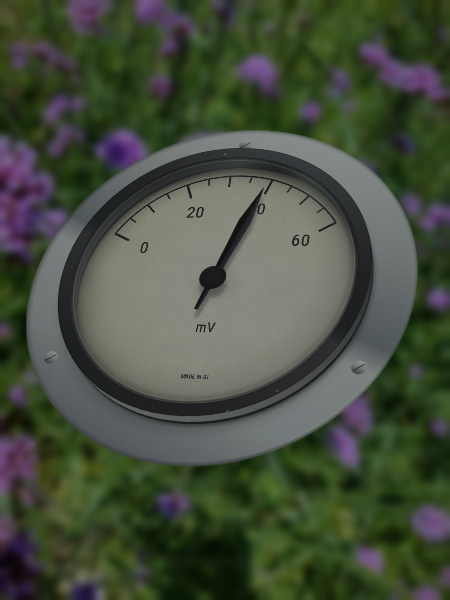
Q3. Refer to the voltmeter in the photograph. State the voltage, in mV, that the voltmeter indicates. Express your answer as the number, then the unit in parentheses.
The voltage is 40 (mV)
